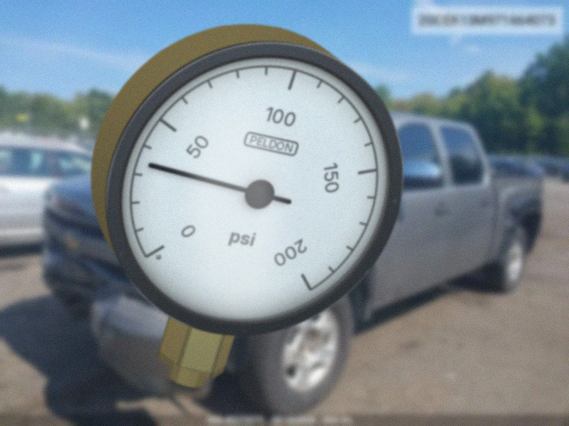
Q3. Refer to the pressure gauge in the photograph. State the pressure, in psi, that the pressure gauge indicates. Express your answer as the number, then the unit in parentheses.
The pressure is 35 (psi)
